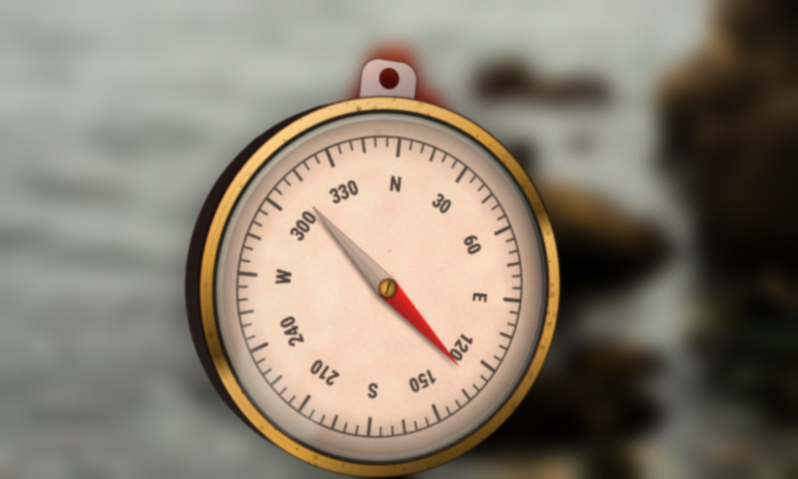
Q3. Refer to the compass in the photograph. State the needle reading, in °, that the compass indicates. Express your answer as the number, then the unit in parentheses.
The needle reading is 130 (°)
